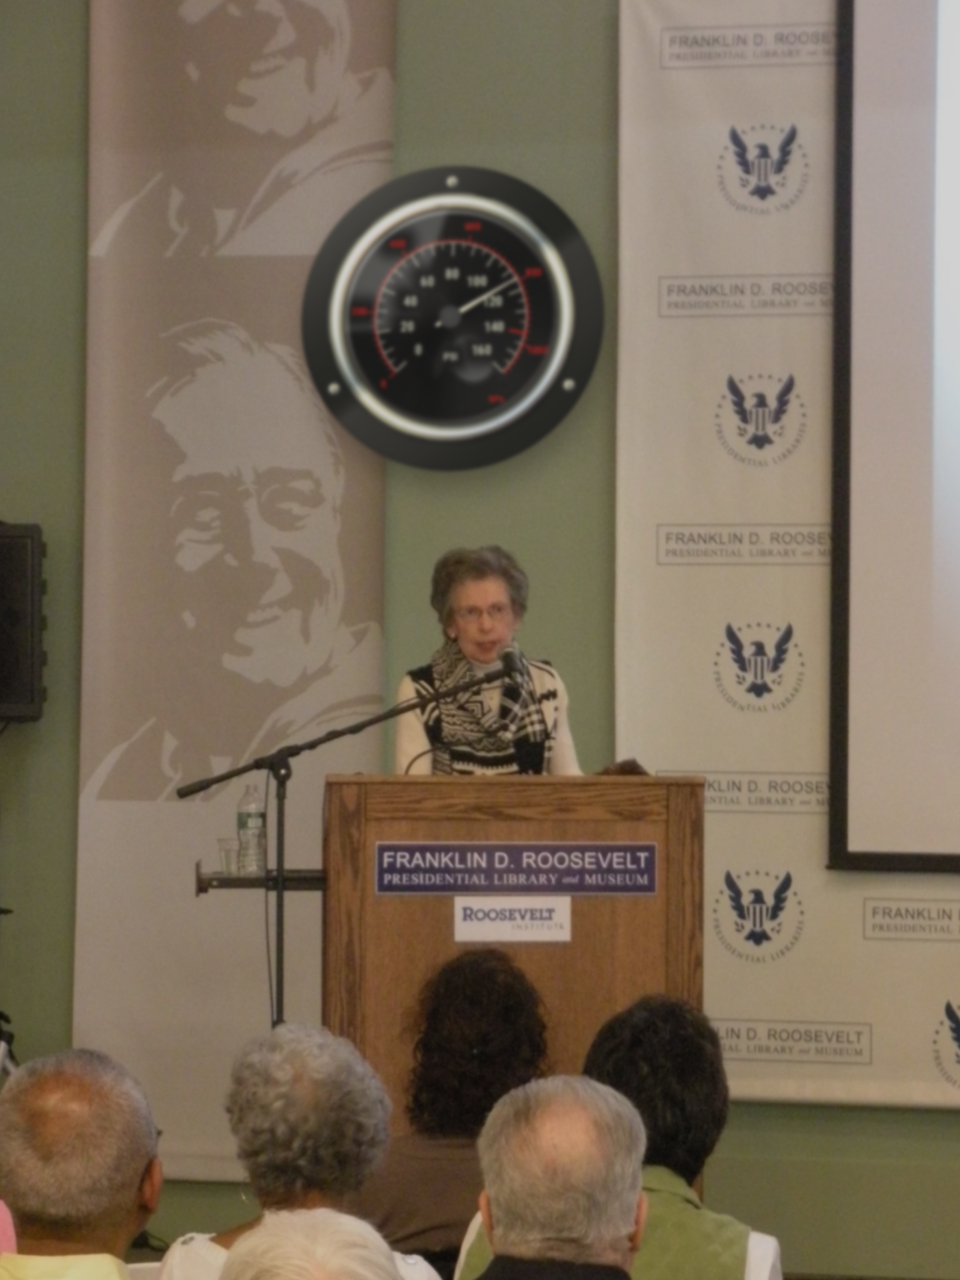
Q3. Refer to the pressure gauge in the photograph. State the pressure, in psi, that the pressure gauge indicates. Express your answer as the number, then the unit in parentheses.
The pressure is 115 (psi)
